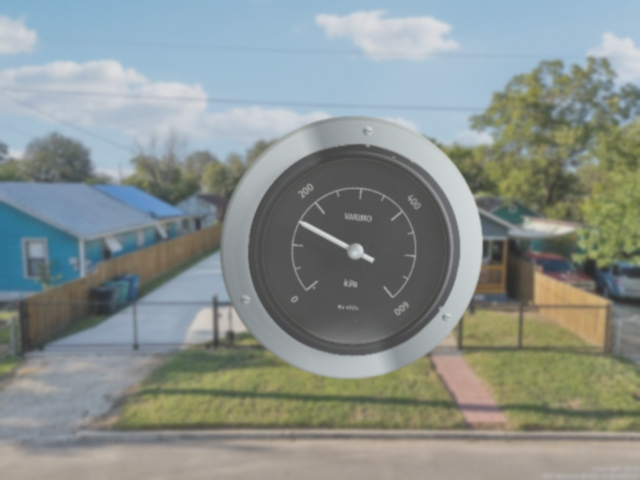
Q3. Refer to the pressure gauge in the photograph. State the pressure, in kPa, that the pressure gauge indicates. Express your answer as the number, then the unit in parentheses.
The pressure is 150 (kPa)
